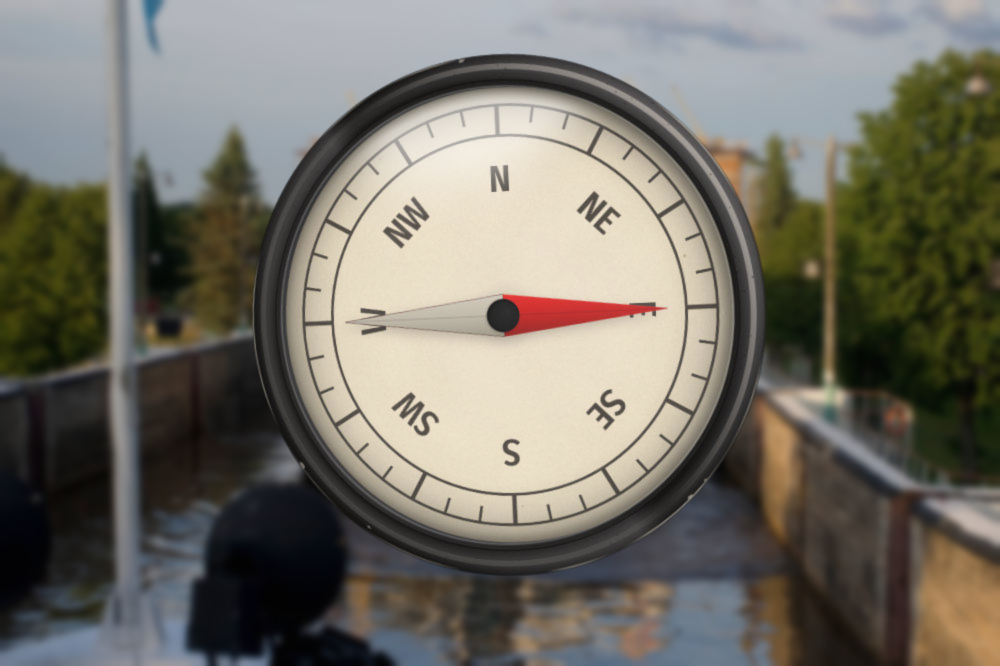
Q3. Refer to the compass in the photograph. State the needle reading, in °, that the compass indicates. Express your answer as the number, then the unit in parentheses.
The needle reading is 90 (°)
